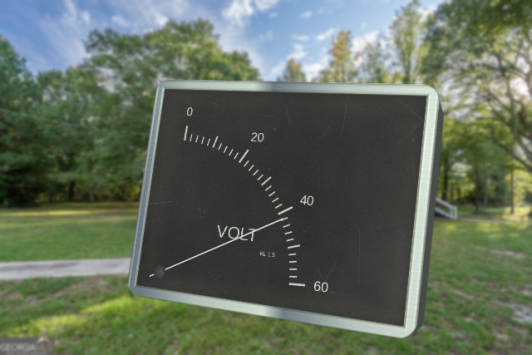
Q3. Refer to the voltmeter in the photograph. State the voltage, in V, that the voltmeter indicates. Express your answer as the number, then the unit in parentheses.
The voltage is 42 (V)
